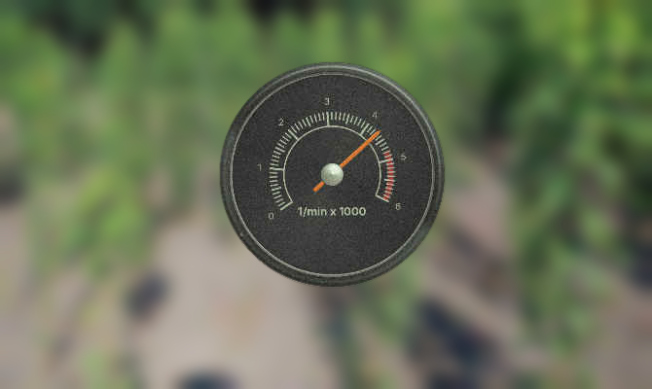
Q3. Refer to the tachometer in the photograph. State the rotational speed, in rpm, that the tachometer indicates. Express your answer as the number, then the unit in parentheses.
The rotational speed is 4300 (rpm)
